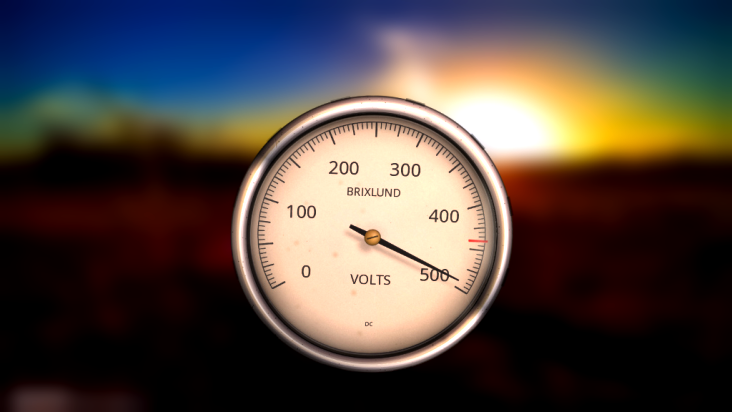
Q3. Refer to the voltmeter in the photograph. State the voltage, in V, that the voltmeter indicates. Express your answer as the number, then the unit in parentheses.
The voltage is 490 (V)
